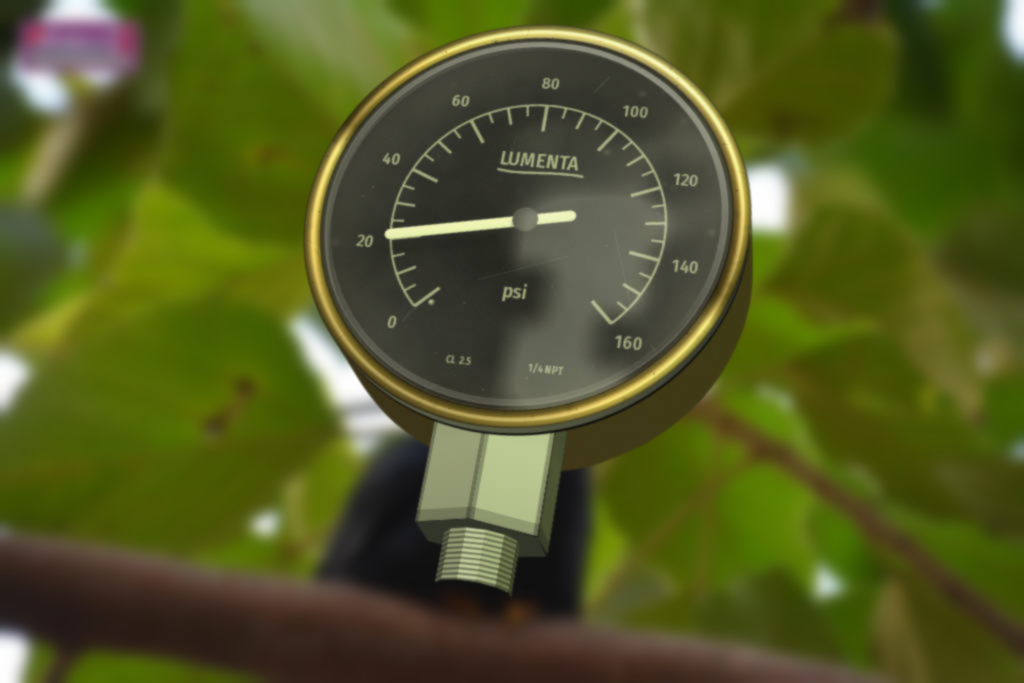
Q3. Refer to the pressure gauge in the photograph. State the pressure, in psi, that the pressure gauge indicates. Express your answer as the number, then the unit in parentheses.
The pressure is 20 (psi)
